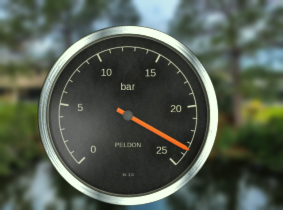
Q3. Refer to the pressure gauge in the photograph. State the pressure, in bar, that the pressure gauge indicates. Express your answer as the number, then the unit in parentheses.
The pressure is 23.5 (bar)
